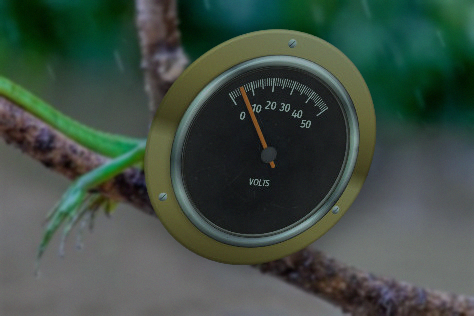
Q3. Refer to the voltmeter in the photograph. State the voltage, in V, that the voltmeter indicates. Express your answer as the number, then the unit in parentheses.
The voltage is 5 (V)
